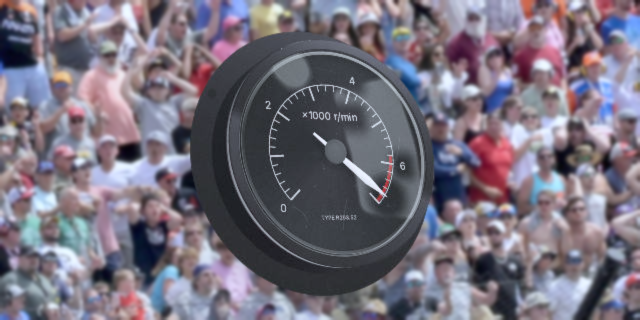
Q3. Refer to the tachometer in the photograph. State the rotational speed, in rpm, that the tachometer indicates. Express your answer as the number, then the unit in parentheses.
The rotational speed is 6800 (rpm)
